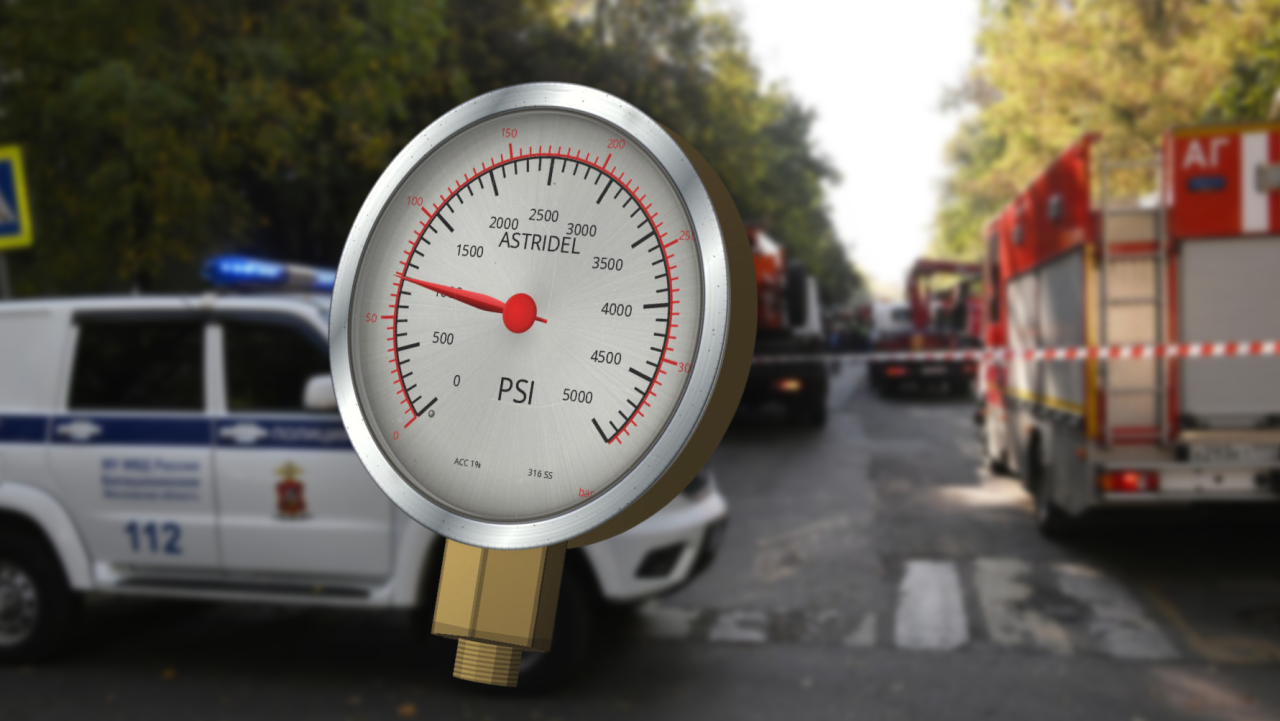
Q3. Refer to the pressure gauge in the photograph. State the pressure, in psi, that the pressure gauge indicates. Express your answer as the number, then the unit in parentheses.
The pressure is 1000 (psi)
